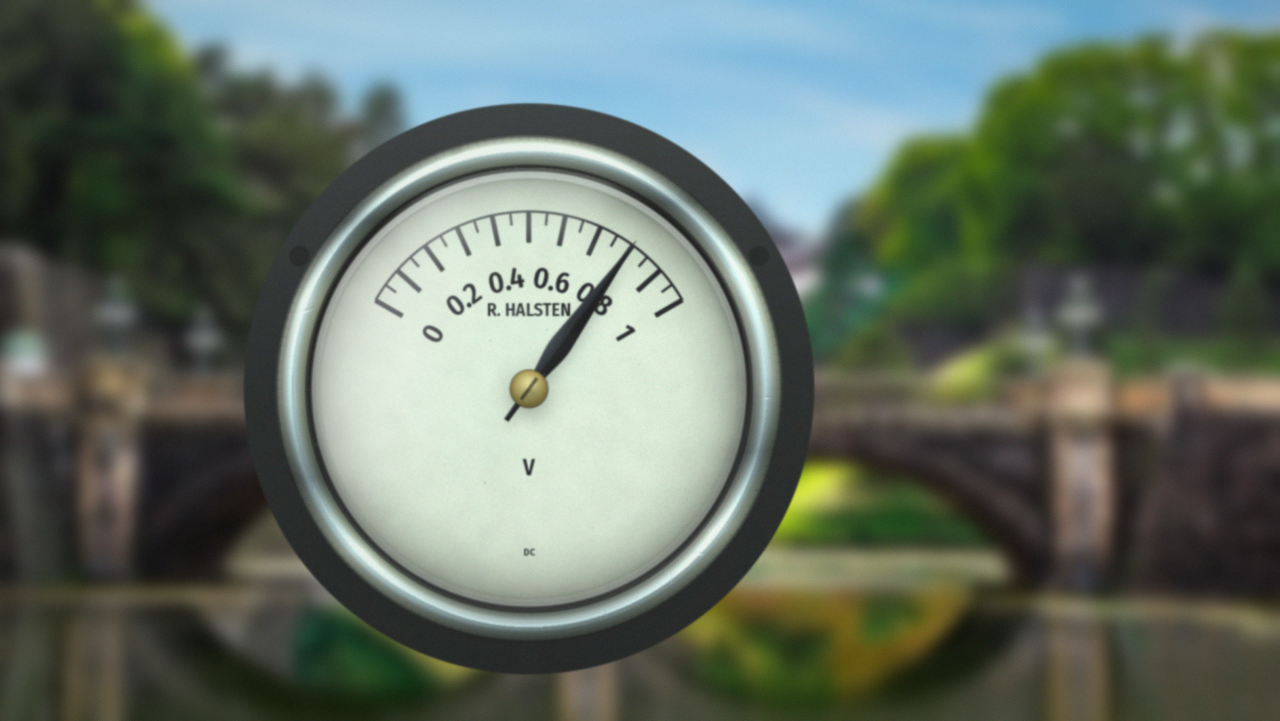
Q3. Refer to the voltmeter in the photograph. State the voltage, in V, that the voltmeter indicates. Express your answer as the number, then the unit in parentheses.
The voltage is 0.8 (V)
